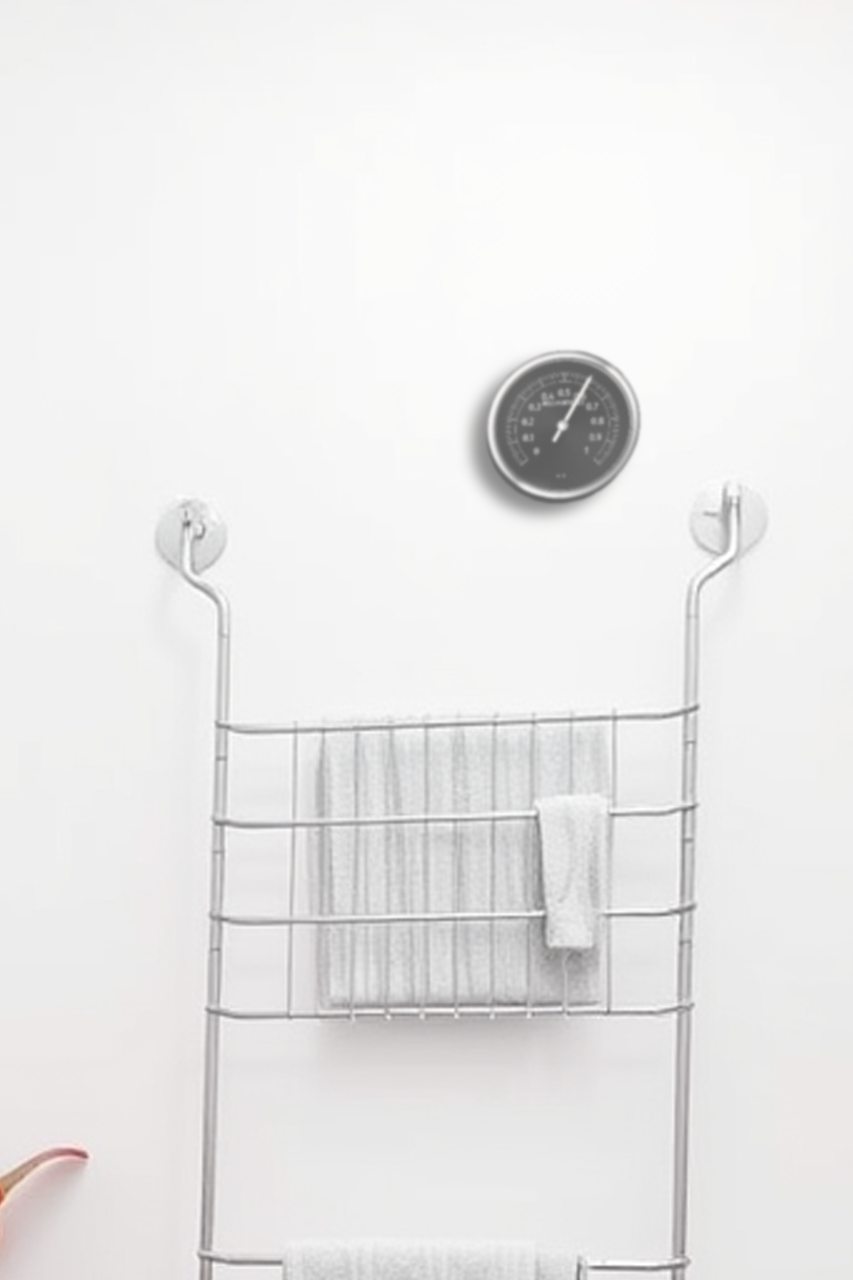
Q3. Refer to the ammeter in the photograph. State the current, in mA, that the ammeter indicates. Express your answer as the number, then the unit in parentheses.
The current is 0.6 (mA)
